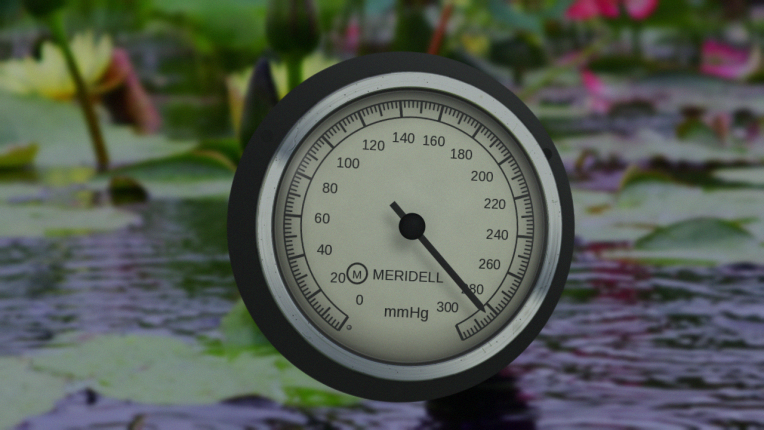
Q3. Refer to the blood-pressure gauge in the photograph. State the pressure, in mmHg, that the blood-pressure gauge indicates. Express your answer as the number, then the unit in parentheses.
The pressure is 284 (mmHg)
